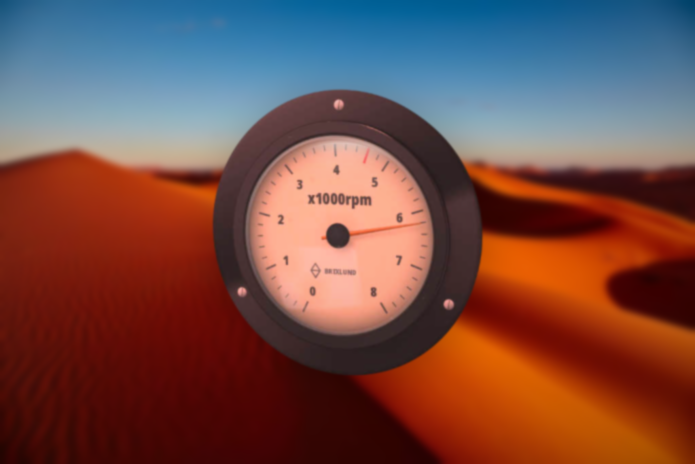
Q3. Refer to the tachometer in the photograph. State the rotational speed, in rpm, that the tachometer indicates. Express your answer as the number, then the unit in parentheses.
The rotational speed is 6200 (rpm)
